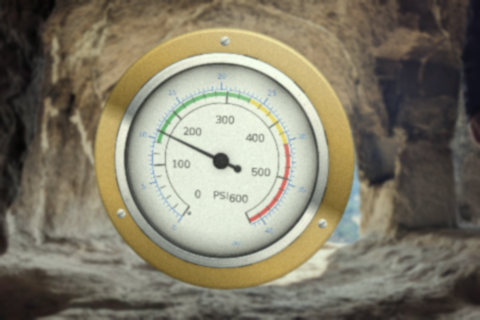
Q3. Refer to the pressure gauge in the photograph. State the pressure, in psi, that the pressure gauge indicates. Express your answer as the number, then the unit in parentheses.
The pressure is 160 (psi)
